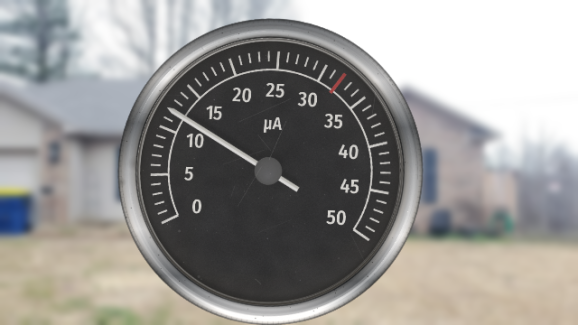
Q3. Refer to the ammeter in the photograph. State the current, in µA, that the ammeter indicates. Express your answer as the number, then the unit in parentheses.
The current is 12 (µA)
